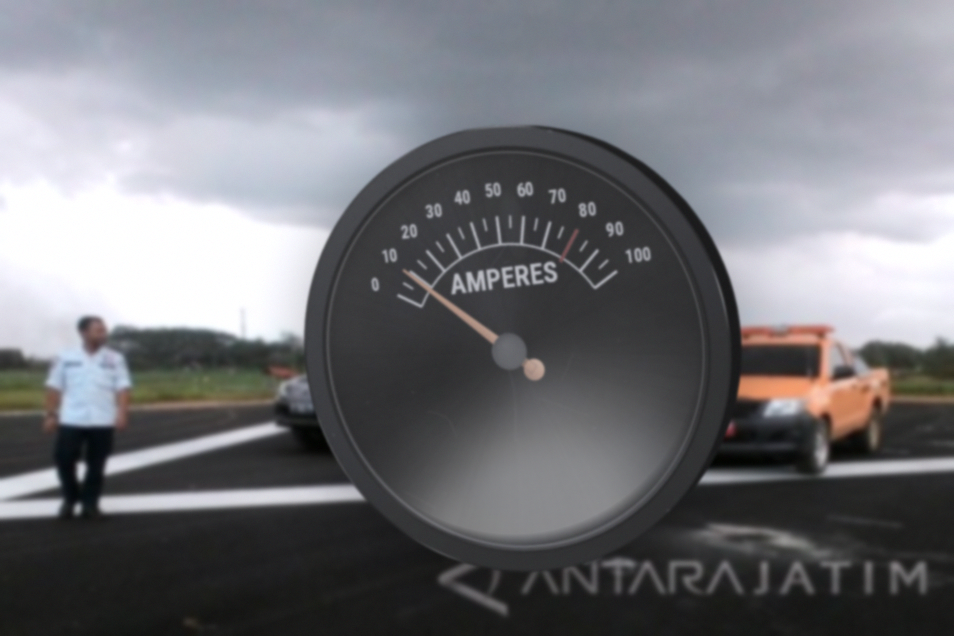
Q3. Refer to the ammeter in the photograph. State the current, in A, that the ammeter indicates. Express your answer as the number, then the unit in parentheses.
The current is 10 (A)
